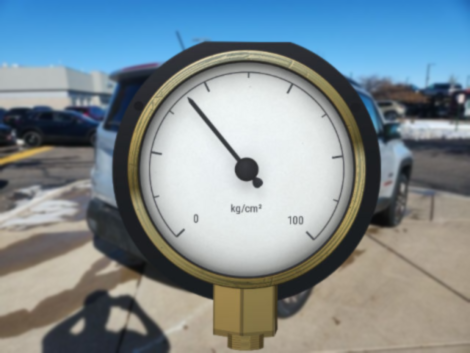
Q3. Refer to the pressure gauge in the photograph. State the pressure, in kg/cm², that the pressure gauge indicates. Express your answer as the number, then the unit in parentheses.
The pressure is 35 (kg/cm²)
